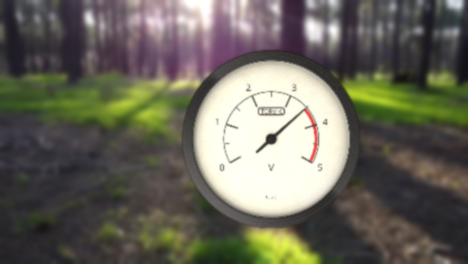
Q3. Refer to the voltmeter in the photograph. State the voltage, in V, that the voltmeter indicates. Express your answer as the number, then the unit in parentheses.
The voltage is 3.5 (V)
